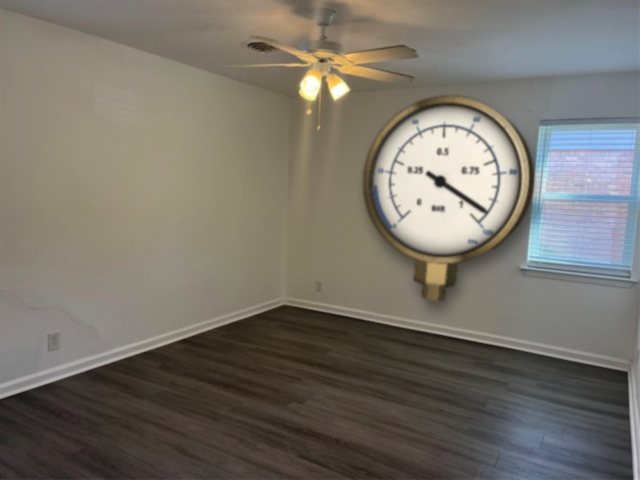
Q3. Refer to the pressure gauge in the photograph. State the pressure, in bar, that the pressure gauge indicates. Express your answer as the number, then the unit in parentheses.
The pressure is 0.95 (bar)
